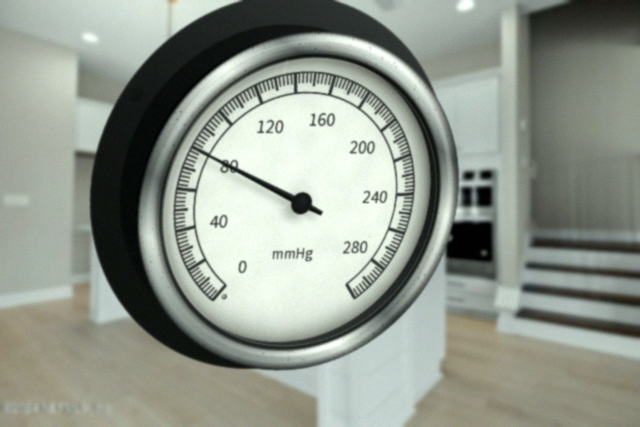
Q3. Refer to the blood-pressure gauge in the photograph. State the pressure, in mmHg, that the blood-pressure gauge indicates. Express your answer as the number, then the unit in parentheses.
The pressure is 80 (mmHg)
